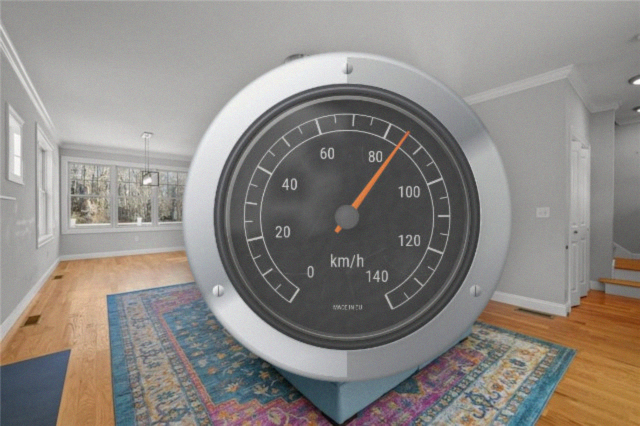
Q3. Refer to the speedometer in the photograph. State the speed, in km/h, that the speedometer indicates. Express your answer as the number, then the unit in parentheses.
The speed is 85 (km/h)
